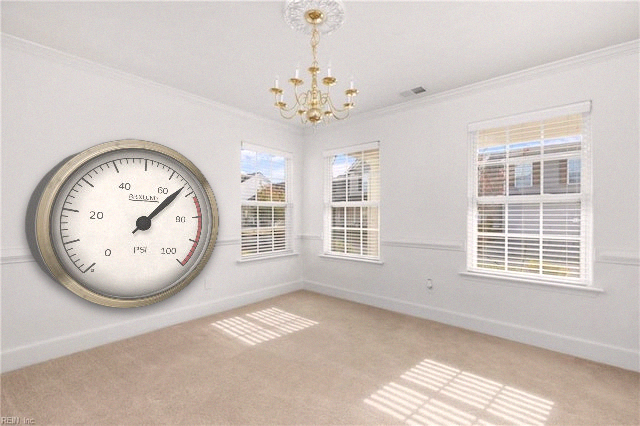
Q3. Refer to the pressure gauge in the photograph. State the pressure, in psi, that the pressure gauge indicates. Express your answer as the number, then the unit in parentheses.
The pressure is 66 (psi)
